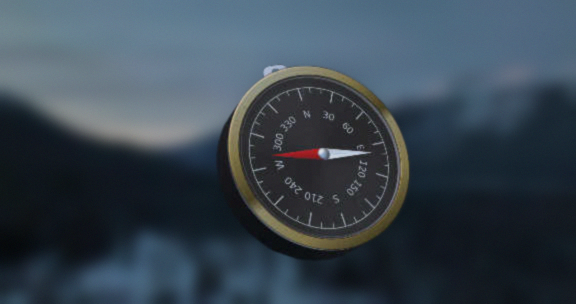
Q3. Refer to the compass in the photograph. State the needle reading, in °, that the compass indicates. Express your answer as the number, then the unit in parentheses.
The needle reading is 280 (°)
